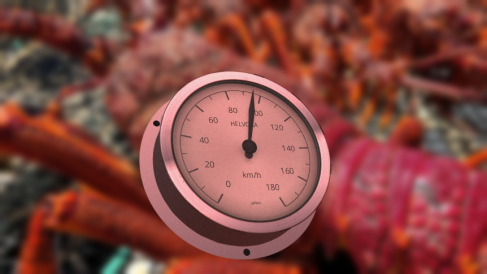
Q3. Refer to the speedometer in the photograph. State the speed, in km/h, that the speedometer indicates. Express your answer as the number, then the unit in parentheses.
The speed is 95 (km/h)
